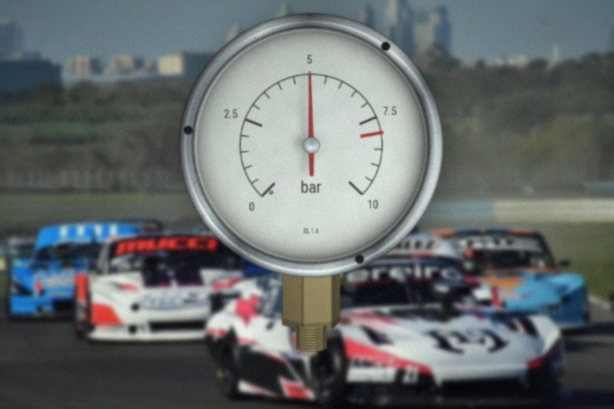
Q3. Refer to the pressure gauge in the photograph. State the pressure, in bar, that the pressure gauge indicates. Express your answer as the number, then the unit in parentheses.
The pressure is 5 (bar)
